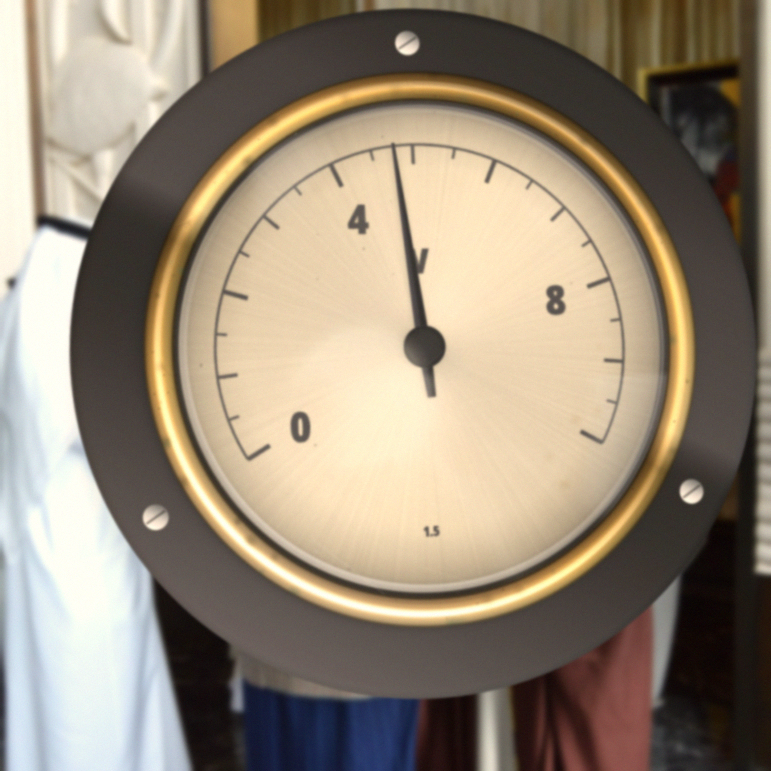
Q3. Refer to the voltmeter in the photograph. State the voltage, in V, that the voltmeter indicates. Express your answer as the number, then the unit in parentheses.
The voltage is 4.75 (V)
